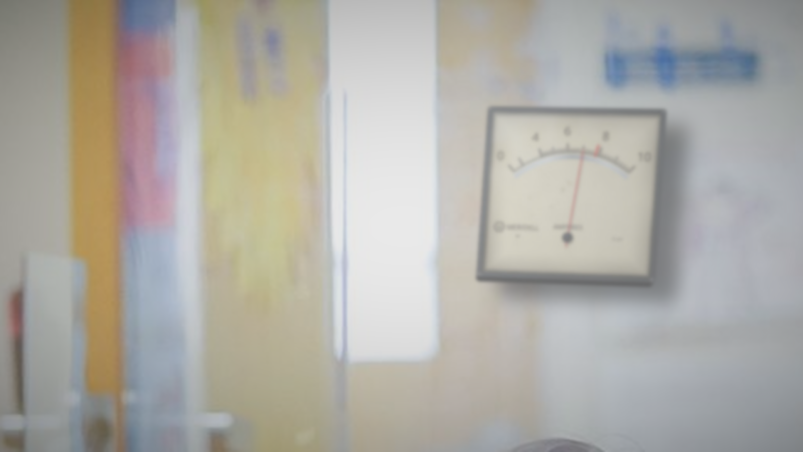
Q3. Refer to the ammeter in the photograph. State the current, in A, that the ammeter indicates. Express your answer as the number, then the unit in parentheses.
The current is 7 (A)
